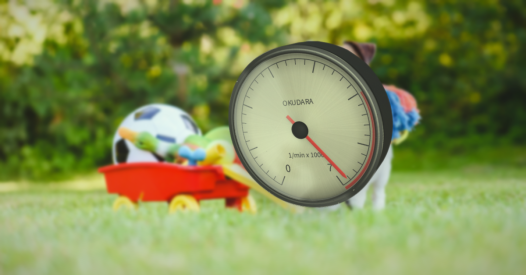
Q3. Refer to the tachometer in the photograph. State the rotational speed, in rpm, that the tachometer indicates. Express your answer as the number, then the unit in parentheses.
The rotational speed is 6800 (rpm)
